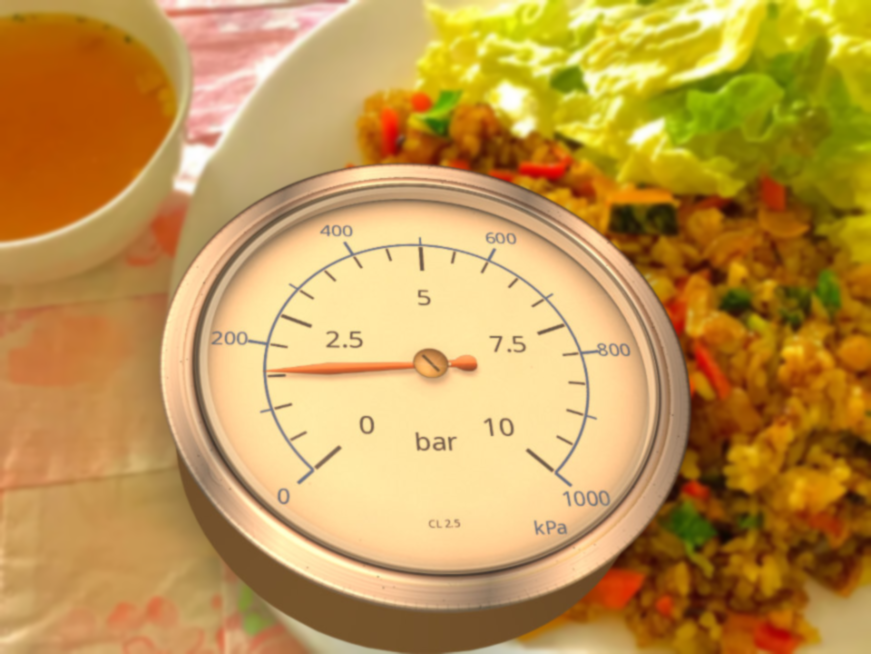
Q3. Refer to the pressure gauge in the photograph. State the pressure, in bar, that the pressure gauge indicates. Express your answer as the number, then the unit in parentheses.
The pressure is 1.5 (bar)
